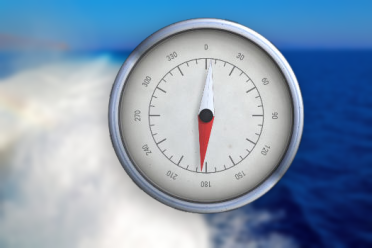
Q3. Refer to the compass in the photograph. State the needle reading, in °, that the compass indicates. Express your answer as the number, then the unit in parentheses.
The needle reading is 185 (°)
